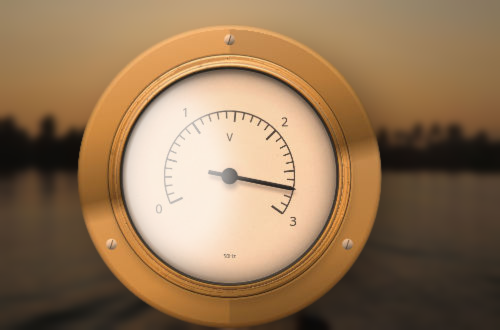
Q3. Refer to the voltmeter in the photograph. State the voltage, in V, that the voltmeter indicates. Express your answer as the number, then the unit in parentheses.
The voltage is 2.7 (V)
